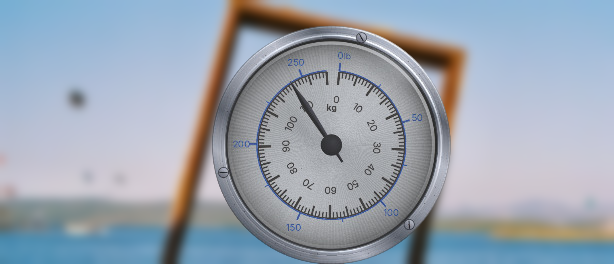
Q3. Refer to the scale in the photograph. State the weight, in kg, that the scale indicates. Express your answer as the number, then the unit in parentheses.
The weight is 110 (kg)
